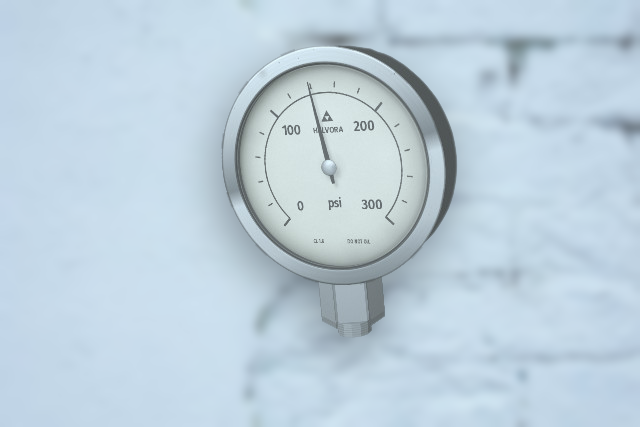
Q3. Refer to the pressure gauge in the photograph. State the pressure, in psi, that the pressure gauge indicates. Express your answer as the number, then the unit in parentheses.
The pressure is 140 (psi)
